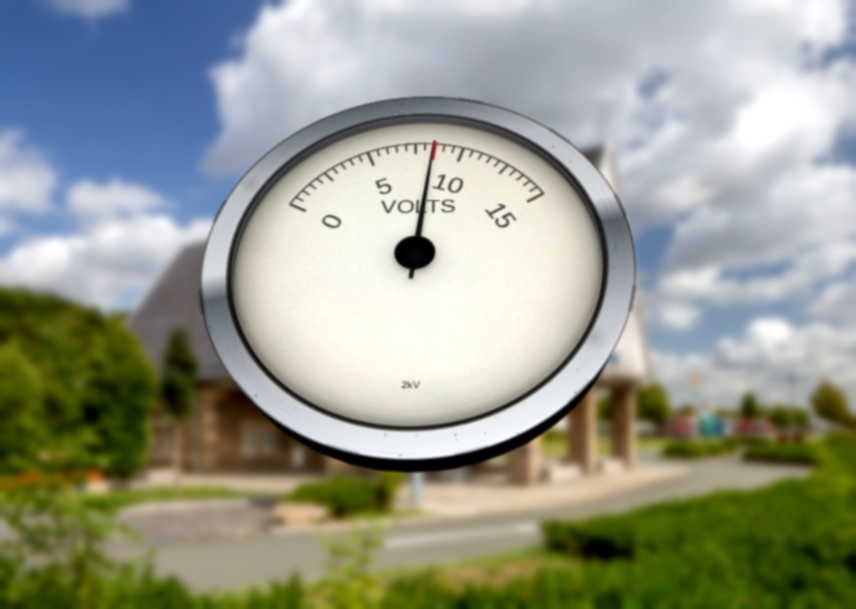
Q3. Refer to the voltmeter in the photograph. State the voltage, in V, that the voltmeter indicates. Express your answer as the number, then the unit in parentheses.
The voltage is 8.5 (V)
